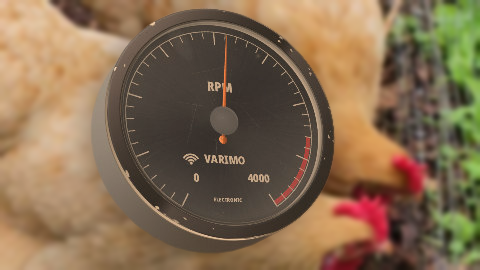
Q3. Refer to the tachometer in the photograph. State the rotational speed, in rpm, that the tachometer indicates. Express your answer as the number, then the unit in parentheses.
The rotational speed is 2100 (rpm)
